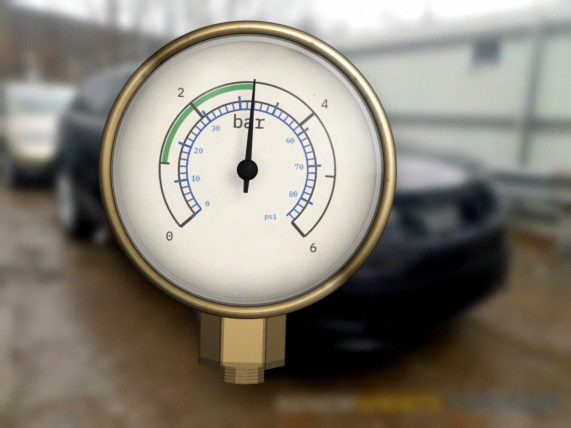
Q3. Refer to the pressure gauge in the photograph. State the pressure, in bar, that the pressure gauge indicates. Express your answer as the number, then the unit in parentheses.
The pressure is 3 (bar)
